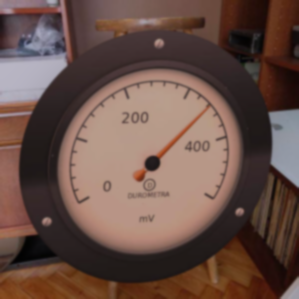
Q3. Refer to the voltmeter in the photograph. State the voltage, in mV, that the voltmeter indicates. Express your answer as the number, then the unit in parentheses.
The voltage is 340 (mV)
